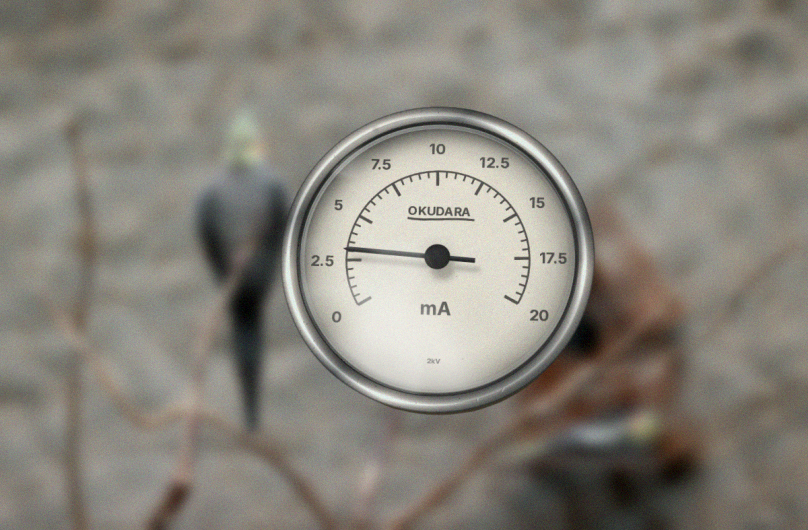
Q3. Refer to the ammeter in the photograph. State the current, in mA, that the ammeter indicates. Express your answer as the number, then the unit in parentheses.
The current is 3 (mA)
